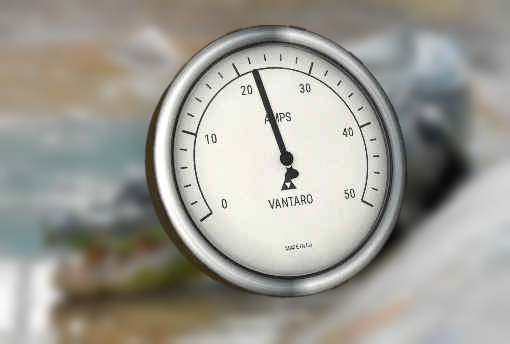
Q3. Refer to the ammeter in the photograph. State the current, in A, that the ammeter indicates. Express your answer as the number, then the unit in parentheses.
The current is 22 (A)
